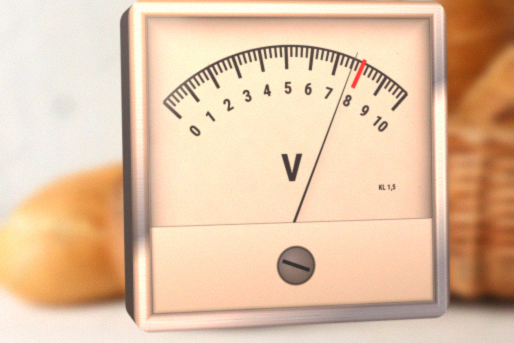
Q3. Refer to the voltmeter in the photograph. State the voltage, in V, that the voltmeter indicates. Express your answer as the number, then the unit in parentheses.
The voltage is 7.6 (V)
